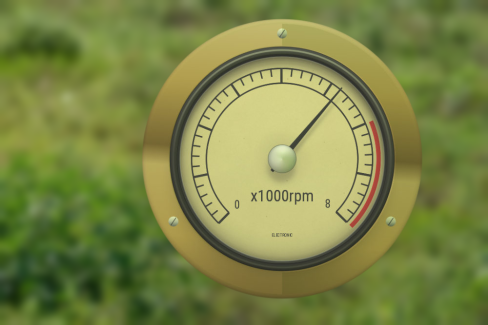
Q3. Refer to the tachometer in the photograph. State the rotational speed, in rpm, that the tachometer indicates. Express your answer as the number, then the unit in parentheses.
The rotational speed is 5200 (rpm)
